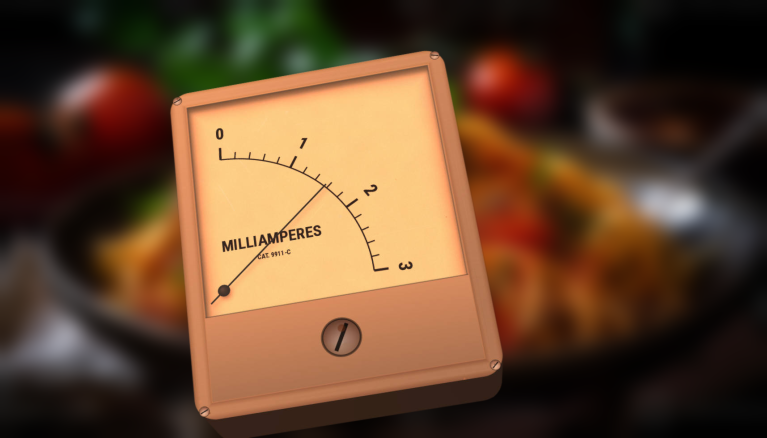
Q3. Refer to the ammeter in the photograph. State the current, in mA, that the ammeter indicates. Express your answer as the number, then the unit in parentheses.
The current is 1.6 (mA)
